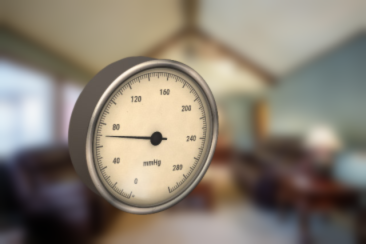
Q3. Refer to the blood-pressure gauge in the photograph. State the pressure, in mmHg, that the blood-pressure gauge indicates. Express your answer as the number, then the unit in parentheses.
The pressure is 70 (mmHg)
